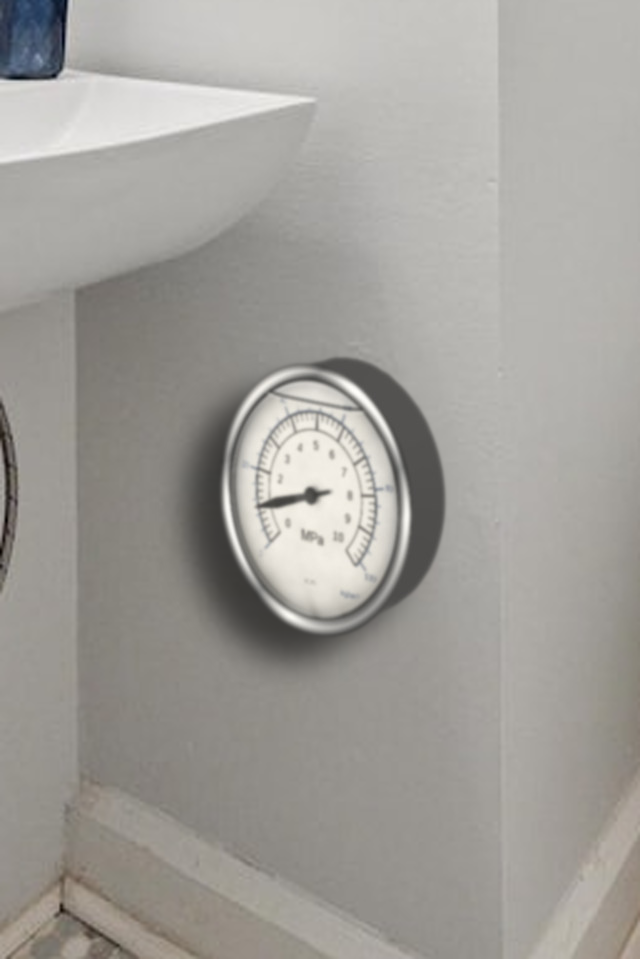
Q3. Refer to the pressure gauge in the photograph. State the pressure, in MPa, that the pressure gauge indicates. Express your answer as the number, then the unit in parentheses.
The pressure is 1 (MPa)
